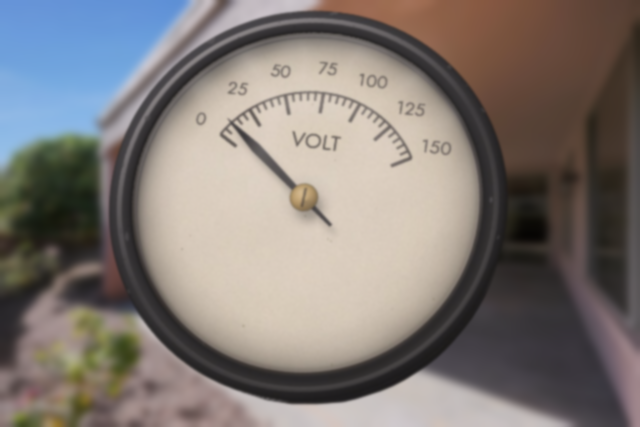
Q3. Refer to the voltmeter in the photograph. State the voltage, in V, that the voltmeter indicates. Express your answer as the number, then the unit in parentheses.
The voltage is 10 (V)
